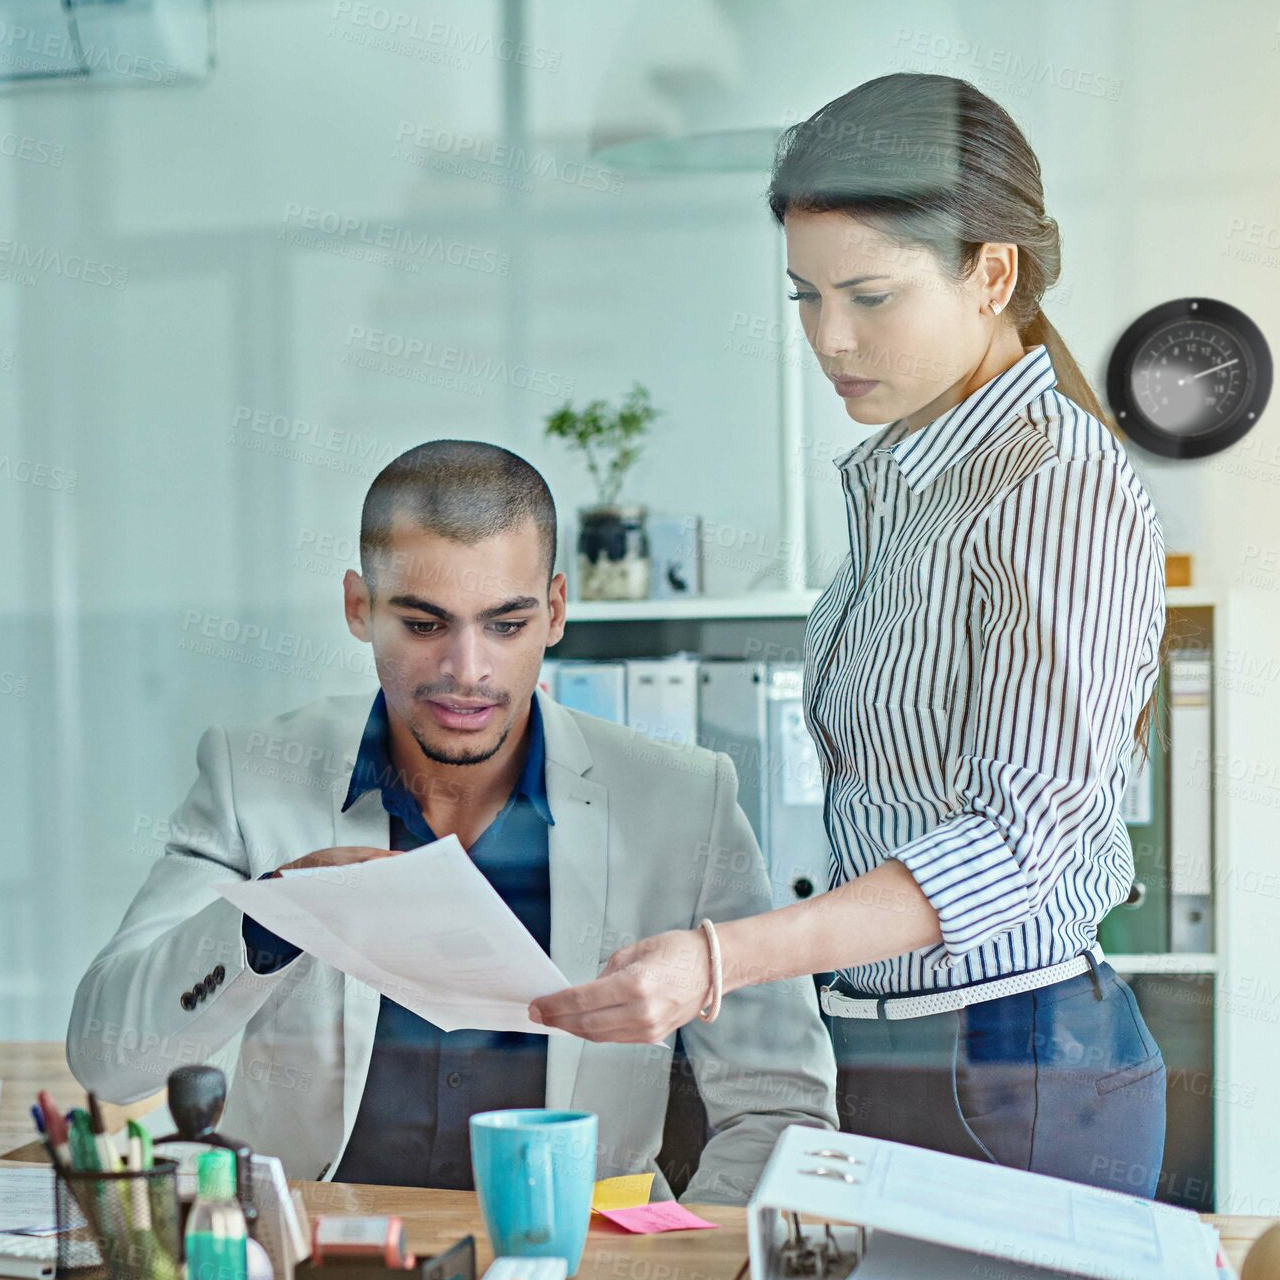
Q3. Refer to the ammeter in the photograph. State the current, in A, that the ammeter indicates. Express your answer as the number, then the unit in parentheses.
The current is 15 (A)
